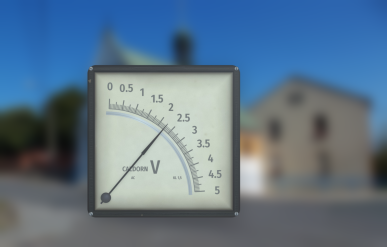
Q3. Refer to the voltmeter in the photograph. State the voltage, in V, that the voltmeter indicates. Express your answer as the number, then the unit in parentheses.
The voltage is 2.25 (V)
